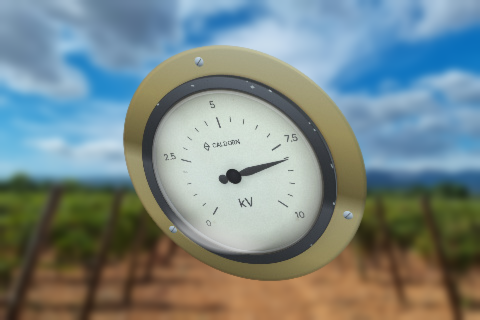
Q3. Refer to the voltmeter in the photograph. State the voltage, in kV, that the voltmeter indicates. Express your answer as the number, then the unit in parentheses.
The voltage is 8 (kV)
